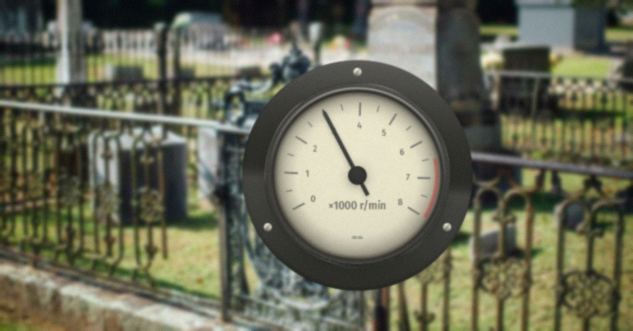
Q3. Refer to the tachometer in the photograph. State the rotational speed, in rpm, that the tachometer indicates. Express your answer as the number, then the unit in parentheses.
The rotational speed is 3000 (rpm)
